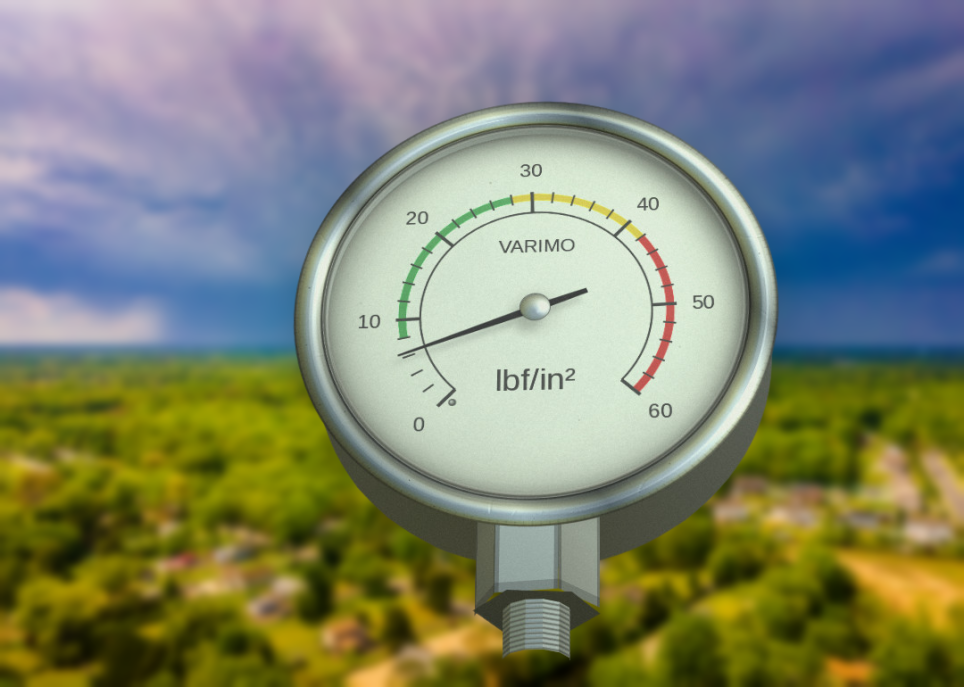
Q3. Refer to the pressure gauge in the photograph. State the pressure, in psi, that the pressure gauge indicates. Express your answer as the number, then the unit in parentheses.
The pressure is 6 (psi)
